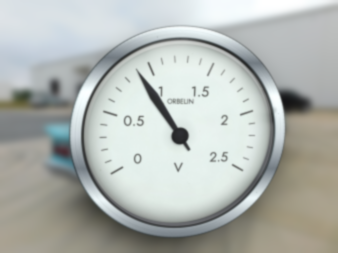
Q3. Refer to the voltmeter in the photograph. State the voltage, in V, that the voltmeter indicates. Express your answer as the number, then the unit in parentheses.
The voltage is 0.9 (V)
